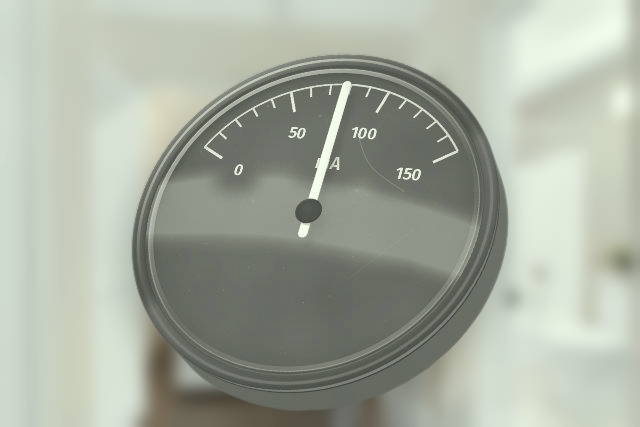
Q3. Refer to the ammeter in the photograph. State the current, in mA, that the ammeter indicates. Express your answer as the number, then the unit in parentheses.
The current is 80 (mA)
